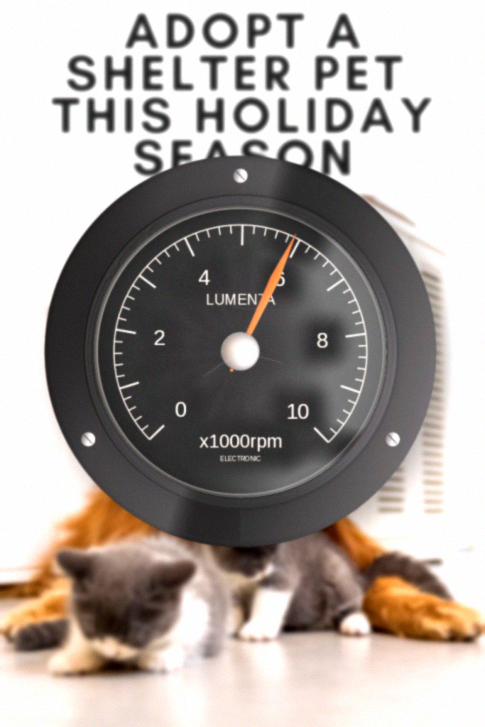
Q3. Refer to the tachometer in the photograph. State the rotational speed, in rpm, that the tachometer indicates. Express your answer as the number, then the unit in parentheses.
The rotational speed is 5900 (rpm)
